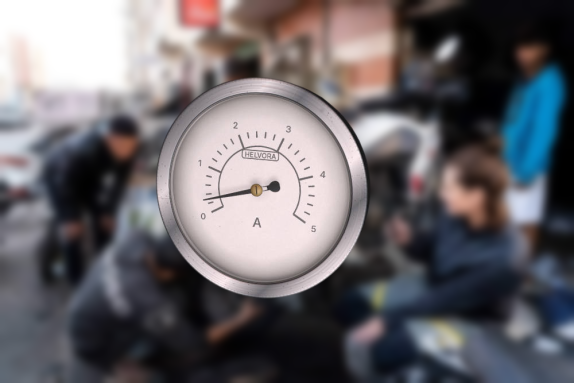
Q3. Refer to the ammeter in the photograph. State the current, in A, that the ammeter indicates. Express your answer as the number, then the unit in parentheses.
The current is 0.3 (A)
